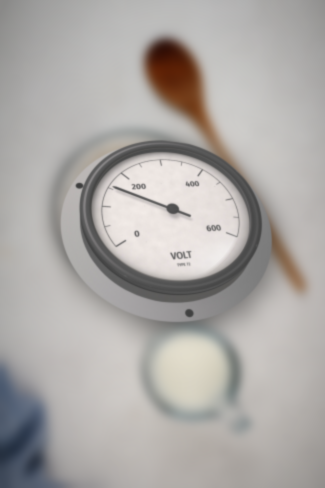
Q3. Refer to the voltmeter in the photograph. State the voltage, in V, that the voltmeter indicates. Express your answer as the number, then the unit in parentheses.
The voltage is 150 (V)
